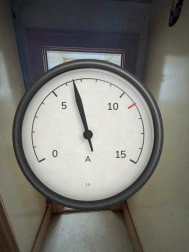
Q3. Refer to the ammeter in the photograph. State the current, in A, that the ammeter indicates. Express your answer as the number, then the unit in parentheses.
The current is 6.5 (A)
